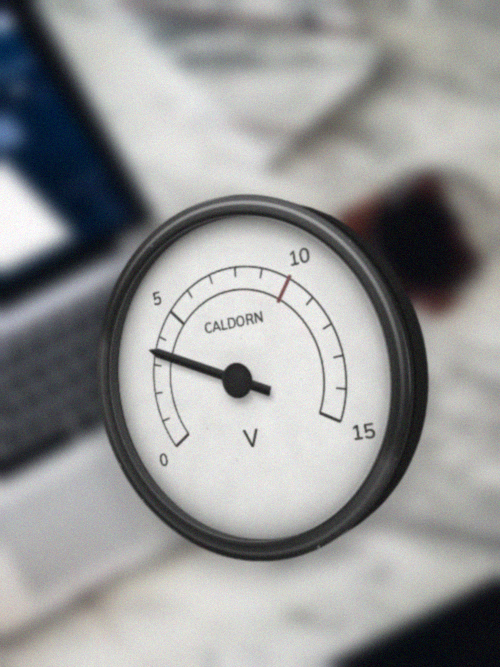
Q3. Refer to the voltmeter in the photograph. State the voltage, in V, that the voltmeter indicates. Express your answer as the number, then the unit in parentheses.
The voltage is 3.5 (V)
